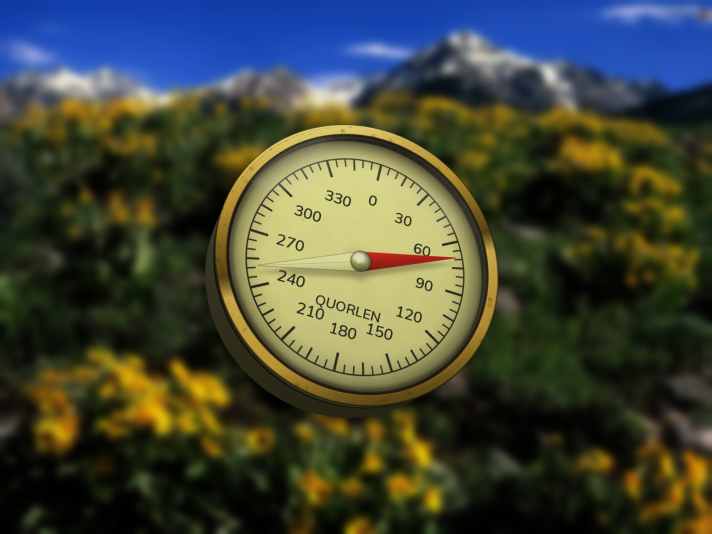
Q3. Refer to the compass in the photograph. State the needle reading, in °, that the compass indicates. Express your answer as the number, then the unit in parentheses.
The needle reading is 70 (°)
